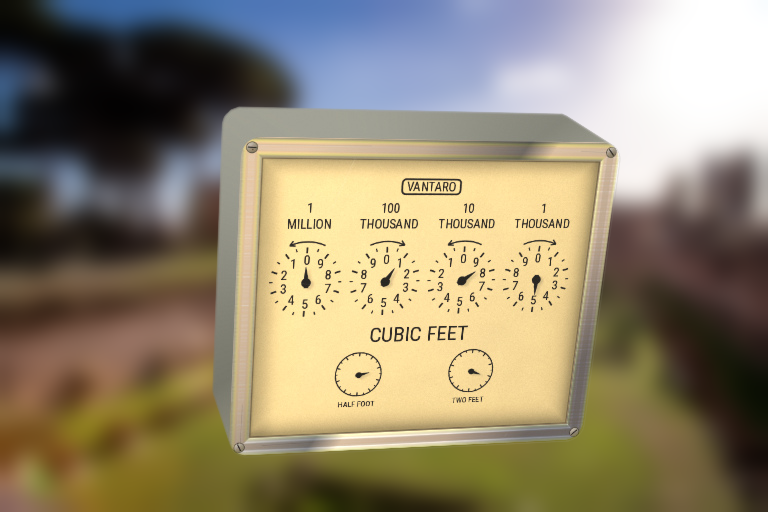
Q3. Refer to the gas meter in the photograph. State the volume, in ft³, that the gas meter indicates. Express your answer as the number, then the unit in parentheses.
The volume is 8500 (ft³)
